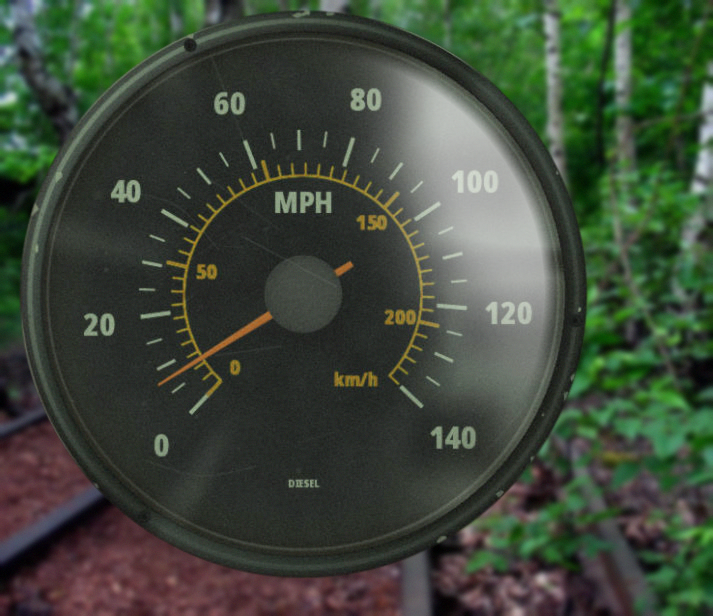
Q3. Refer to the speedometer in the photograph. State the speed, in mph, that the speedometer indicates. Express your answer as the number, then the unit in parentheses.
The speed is 7.5 (mph)
